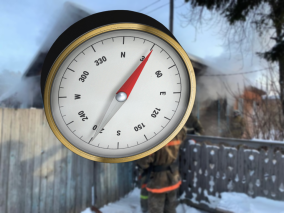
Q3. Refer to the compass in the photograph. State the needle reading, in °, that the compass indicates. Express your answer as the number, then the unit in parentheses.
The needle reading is 30 (°)
